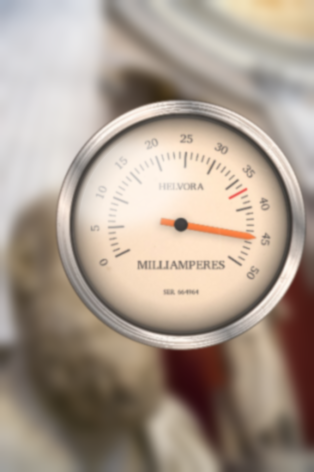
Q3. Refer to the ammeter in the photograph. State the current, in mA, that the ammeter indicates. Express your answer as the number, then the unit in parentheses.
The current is 45 (mA)
